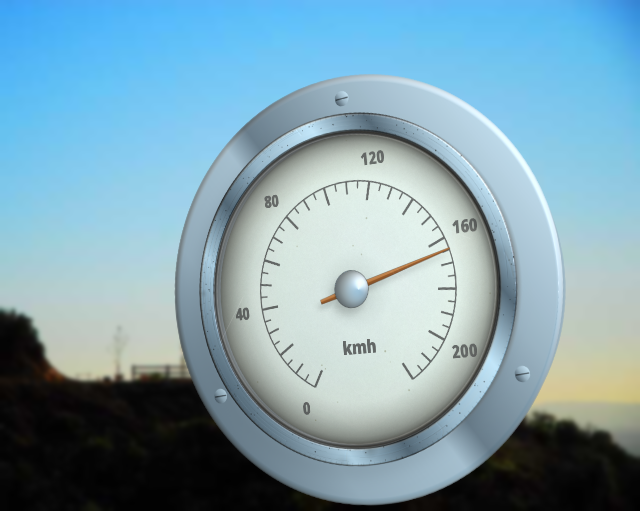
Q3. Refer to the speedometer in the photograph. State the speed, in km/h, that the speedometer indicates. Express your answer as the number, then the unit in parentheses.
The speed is 165 (km/h)
